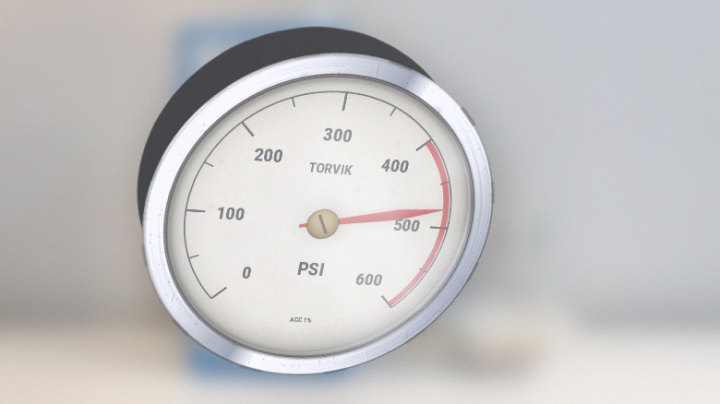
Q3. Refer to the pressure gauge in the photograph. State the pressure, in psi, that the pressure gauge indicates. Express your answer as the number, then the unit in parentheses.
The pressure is 475 (psi)
